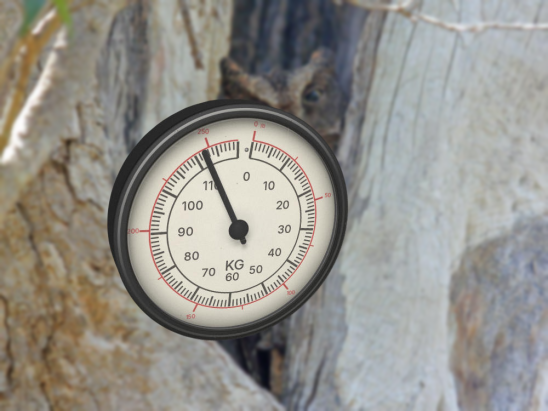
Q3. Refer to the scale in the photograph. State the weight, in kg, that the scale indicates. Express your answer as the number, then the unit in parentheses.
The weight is 112 (kg)
